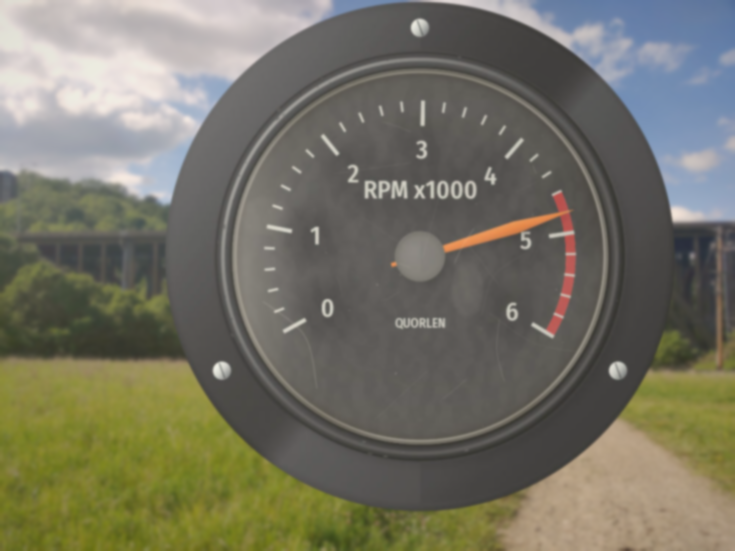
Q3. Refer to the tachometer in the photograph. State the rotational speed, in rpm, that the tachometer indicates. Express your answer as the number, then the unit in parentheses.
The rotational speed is 4800 (rpm)
